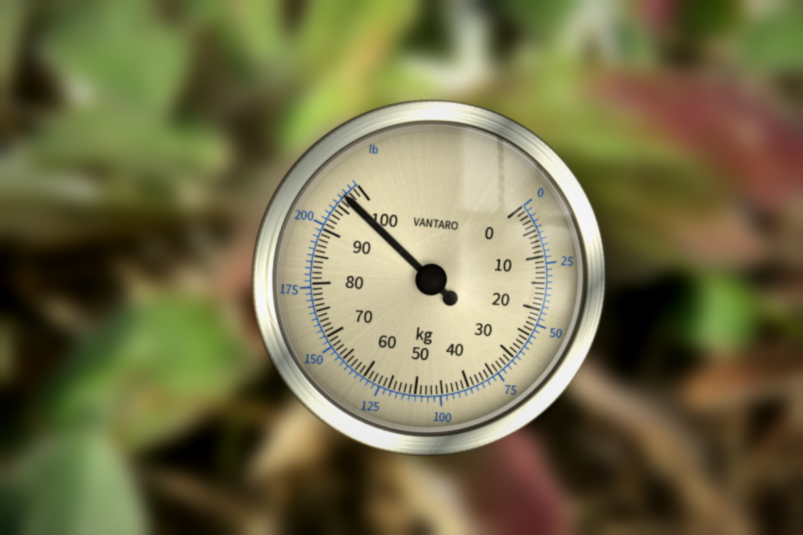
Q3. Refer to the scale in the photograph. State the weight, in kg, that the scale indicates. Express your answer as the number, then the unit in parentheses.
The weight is 97 (kg)
